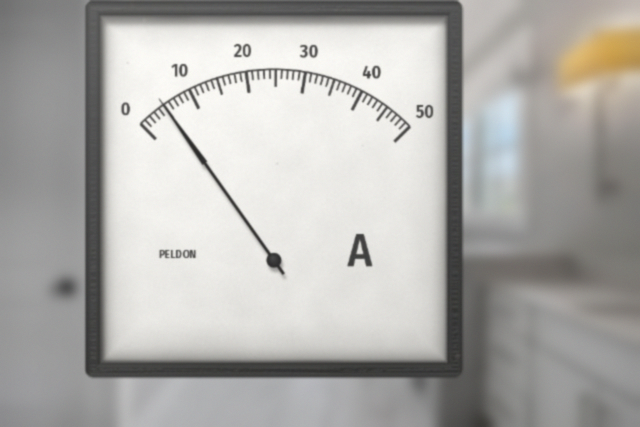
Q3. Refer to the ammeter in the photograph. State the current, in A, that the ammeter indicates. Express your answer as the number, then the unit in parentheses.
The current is 5 (A)
